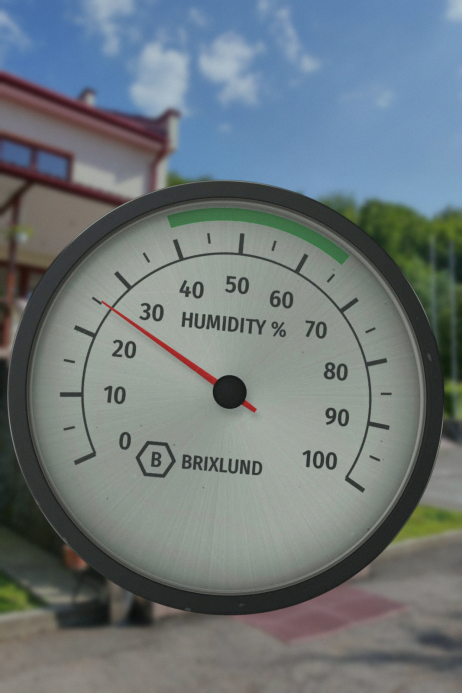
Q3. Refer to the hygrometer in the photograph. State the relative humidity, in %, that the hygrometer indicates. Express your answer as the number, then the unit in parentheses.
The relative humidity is 25 (%)
